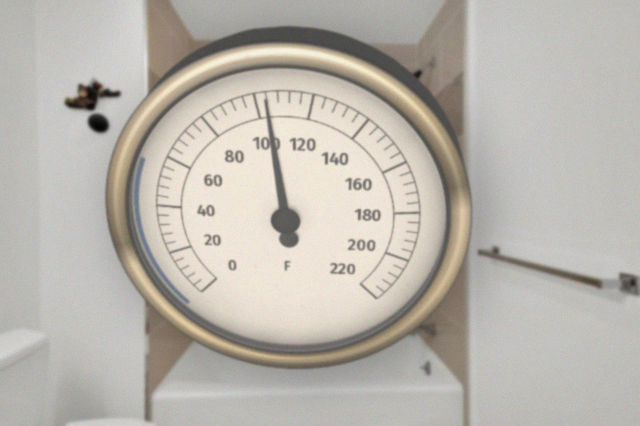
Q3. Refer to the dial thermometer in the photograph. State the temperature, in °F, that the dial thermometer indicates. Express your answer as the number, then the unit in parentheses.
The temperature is 104 (°F)
